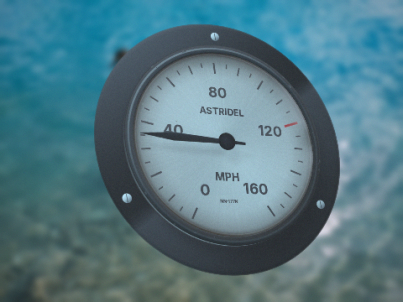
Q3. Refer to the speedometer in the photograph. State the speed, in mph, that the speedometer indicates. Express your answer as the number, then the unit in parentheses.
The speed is 35 (mph)
